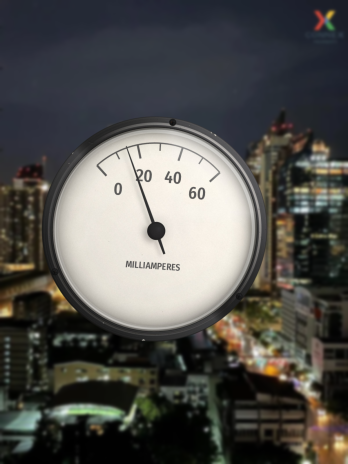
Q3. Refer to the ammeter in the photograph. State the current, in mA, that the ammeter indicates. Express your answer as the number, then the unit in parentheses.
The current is 15 (mA)
